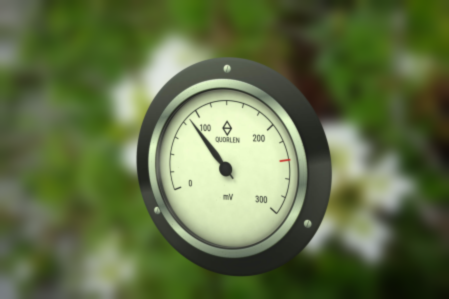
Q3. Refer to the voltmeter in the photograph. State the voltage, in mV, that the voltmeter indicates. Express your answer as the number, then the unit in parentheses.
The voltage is 90 (mV)
